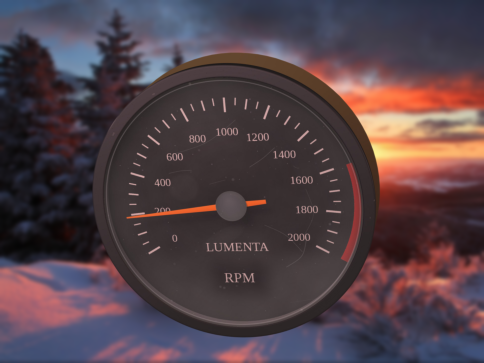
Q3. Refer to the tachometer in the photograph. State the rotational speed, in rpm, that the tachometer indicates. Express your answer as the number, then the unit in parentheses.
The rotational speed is 200 (rpm)
